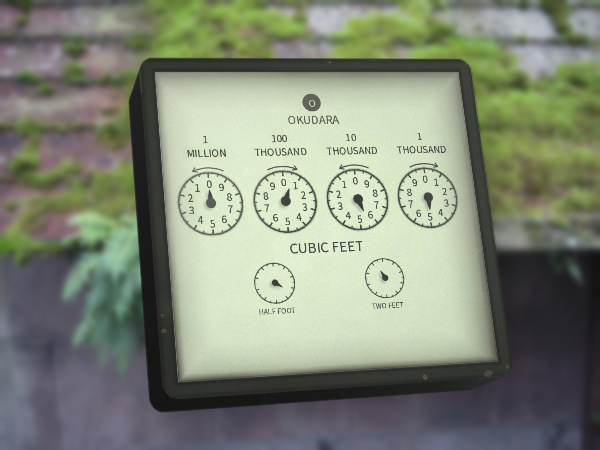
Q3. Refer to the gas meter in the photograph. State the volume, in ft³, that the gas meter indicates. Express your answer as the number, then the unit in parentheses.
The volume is 5500 (ft³)
